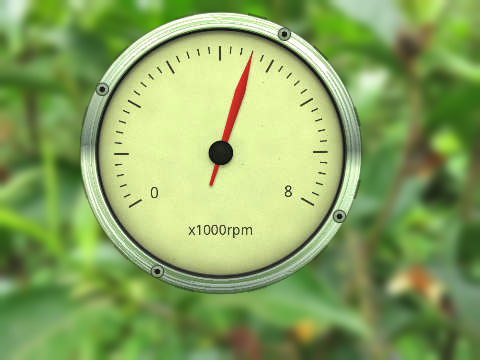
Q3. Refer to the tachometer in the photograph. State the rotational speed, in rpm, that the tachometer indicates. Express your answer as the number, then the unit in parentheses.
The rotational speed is 4600 (rpm)
